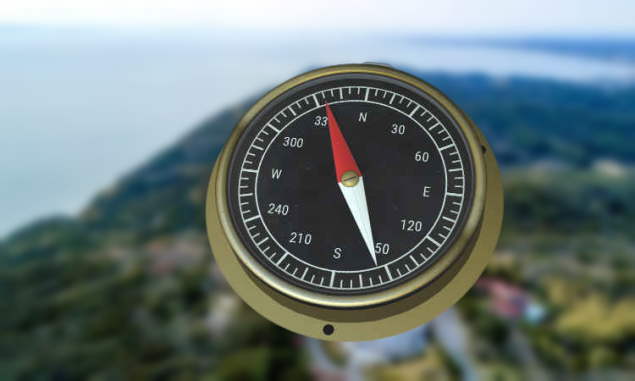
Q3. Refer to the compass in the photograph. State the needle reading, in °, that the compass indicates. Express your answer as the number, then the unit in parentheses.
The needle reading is 335 (°)
